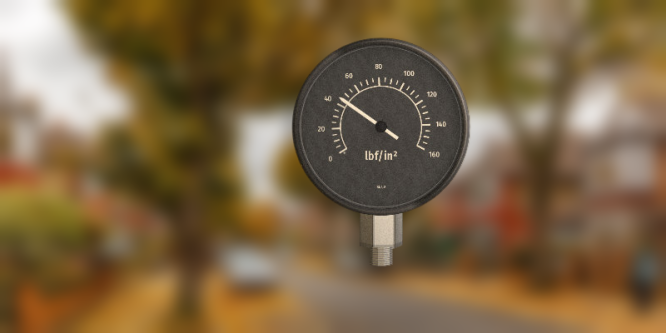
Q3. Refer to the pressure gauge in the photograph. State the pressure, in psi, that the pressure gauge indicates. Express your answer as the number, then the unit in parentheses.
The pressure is 45 (psi)
